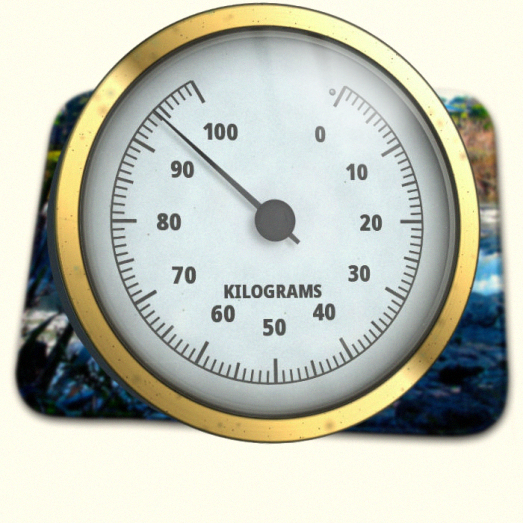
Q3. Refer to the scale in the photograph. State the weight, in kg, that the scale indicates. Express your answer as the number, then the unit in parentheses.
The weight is 94 (kg)
